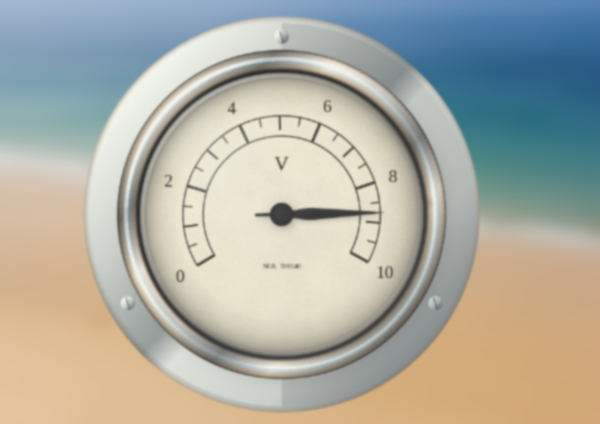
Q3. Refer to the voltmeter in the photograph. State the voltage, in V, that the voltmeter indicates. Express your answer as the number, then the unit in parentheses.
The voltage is 8.75 (V)
